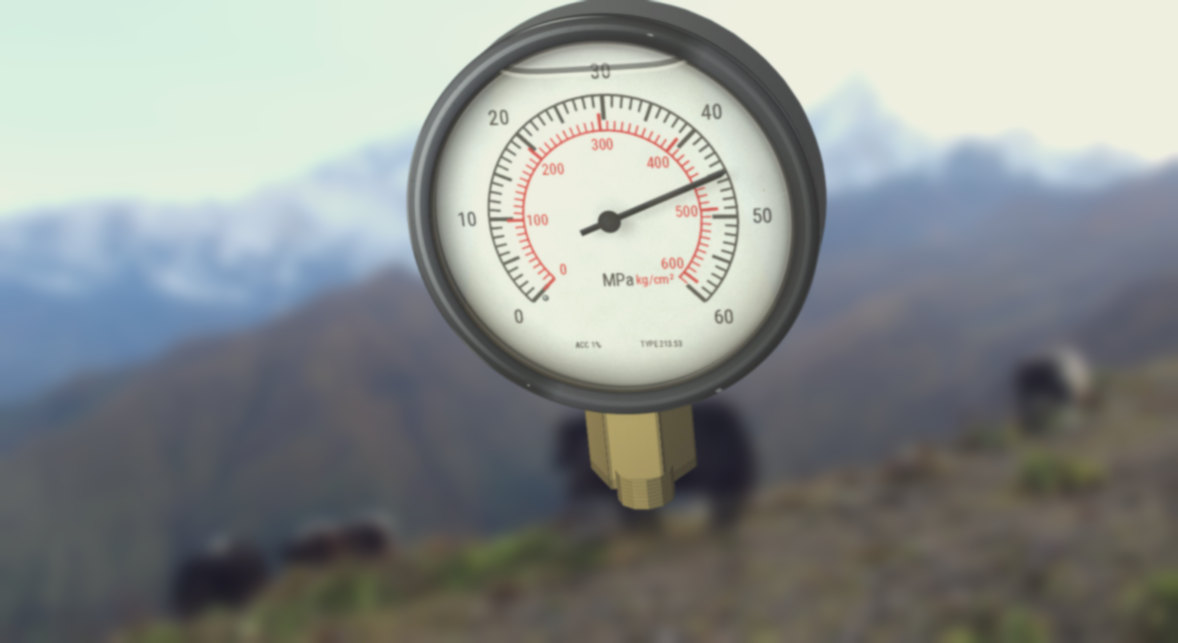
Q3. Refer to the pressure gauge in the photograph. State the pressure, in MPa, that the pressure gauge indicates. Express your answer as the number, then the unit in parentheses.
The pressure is 45 (MPa)
